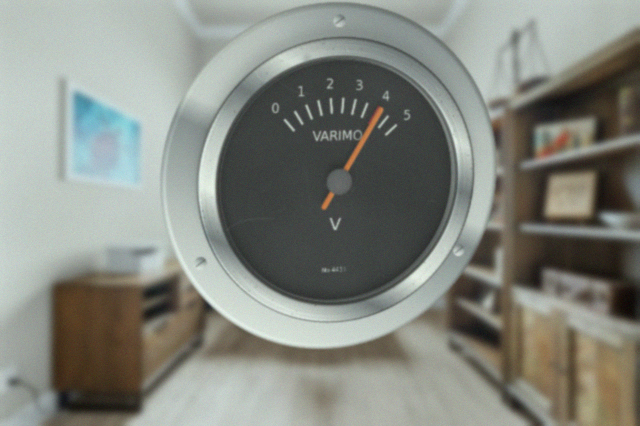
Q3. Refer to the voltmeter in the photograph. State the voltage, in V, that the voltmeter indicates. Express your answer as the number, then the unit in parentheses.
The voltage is 4 (V)
